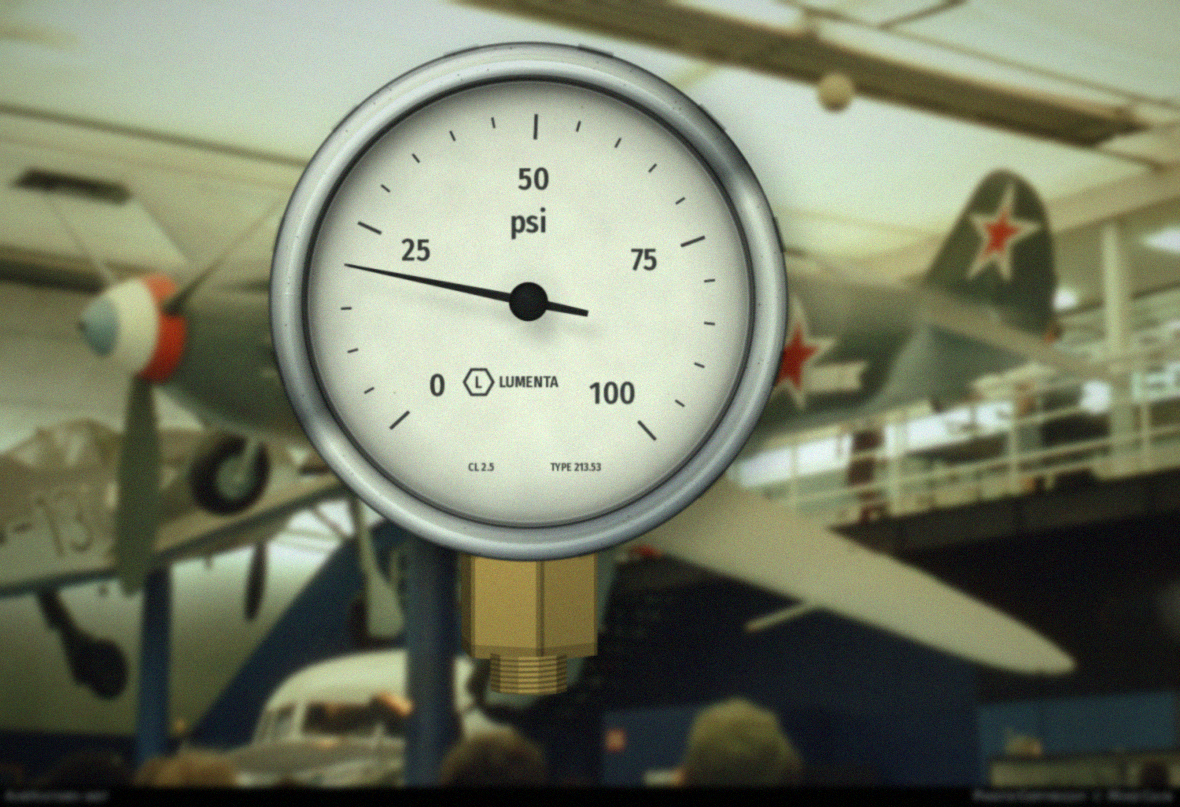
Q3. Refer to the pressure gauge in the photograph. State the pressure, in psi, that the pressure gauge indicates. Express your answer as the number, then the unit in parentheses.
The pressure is 20 (psi)
